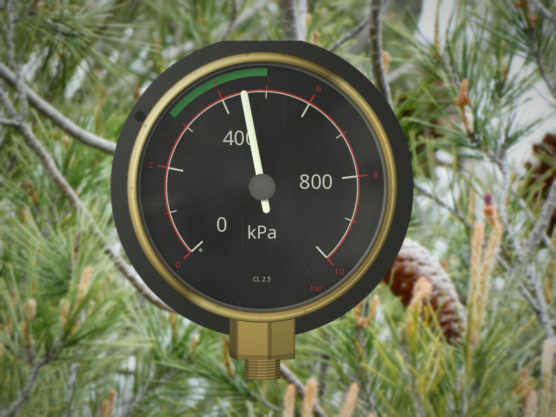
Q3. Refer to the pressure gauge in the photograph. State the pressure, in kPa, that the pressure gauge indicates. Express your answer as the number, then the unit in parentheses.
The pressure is 450 (kPa)
